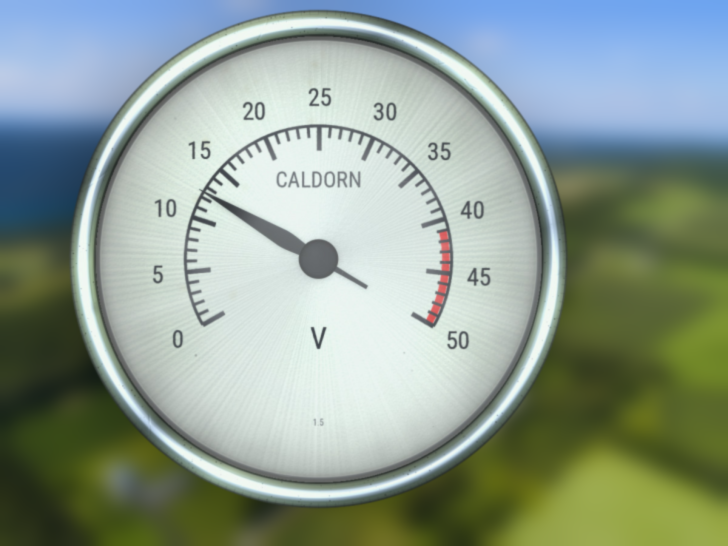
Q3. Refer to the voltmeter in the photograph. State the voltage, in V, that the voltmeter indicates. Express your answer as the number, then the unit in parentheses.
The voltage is 12.5 (V)
